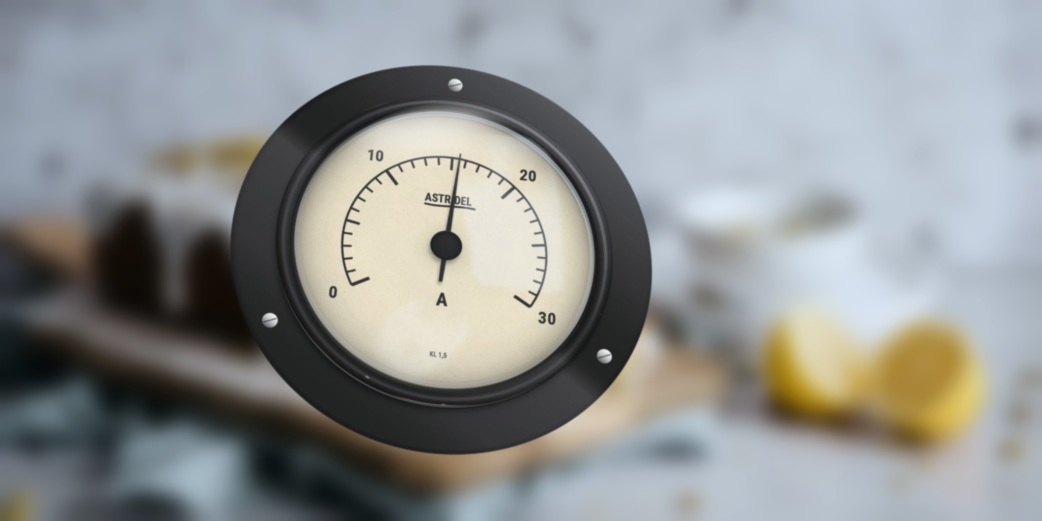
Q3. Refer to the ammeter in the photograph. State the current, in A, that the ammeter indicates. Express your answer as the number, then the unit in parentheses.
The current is 15.5 (A)
